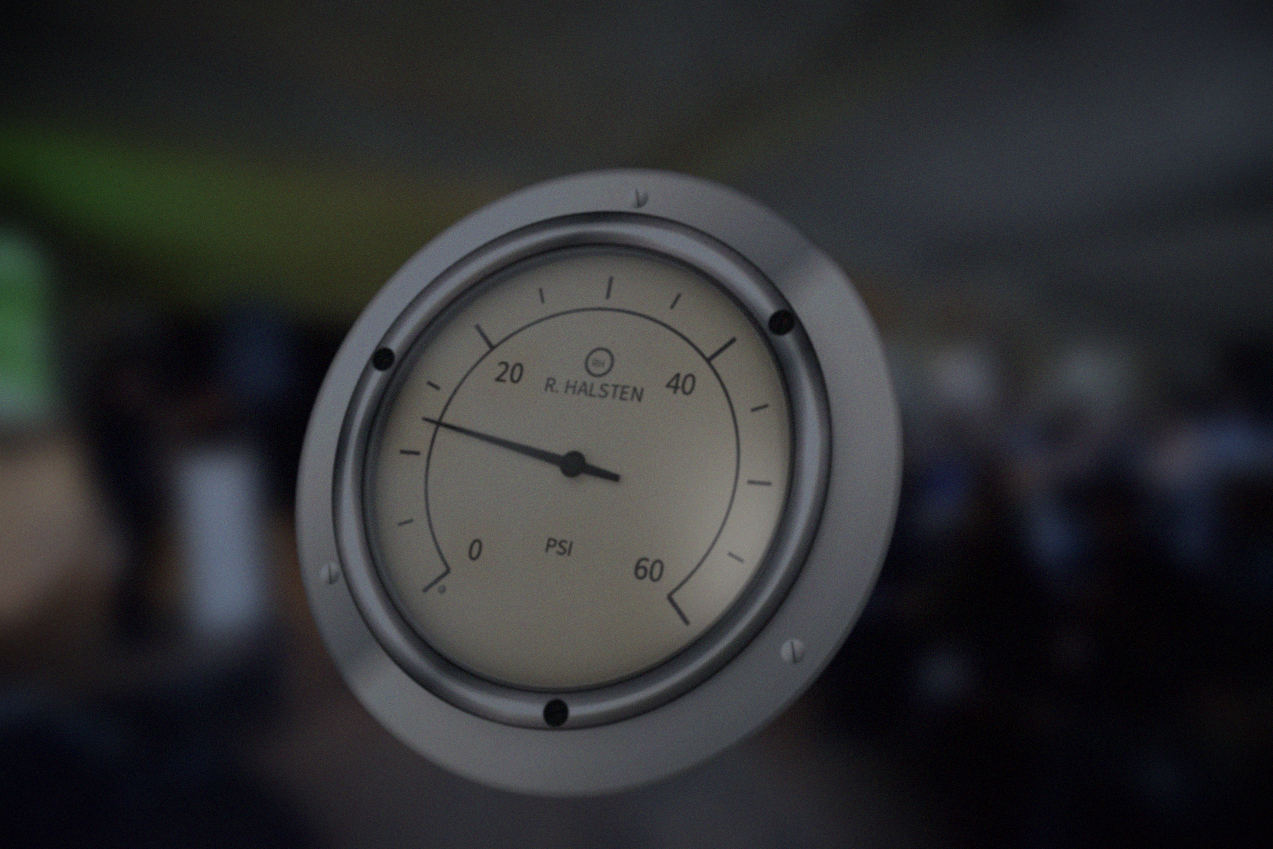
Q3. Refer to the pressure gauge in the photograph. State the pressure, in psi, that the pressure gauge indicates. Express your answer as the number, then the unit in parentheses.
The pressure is 12.5 (psi)
